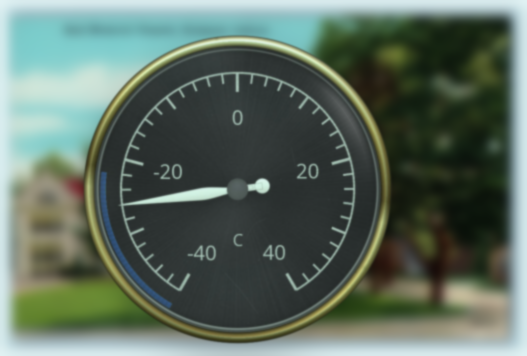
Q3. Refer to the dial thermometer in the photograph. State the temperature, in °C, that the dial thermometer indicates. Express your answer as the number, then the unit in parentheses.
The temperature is -26 (°C)
